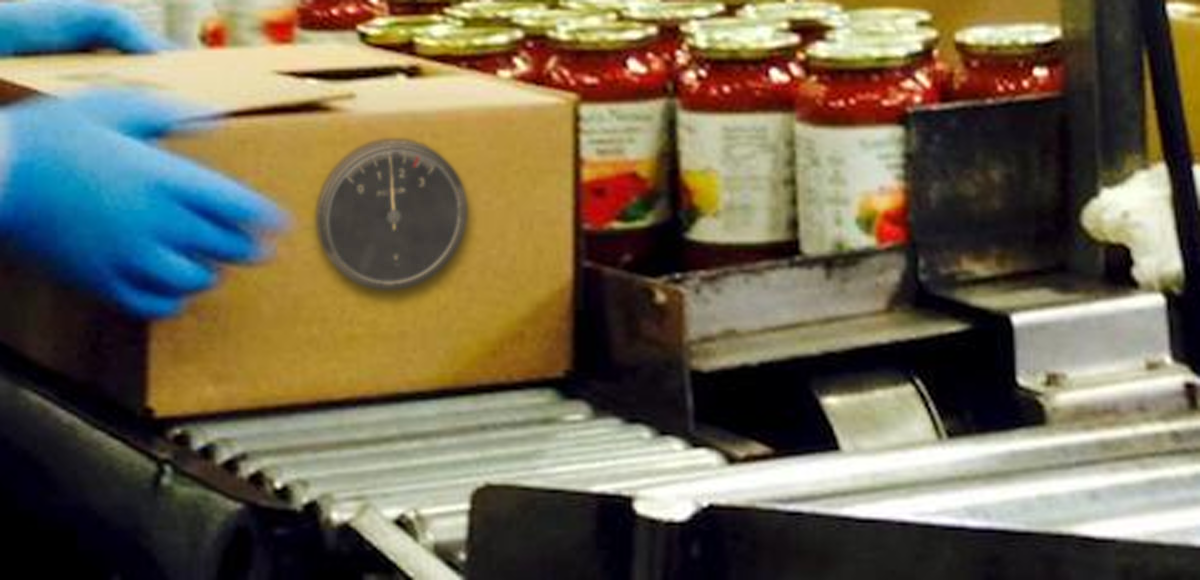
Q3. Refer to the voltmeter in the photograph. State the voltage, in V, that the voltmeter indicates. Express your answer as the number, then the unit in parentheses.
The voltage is 1.5 (V)
